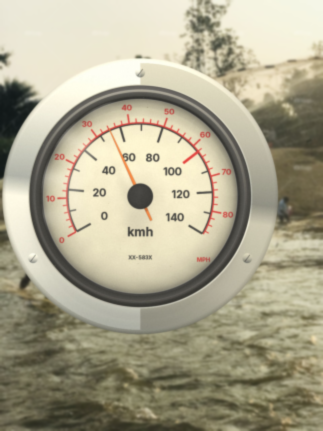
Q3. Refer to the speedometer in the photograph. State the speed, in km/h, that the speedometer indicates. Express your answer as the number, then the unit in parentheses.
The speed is 55 (km/h)
